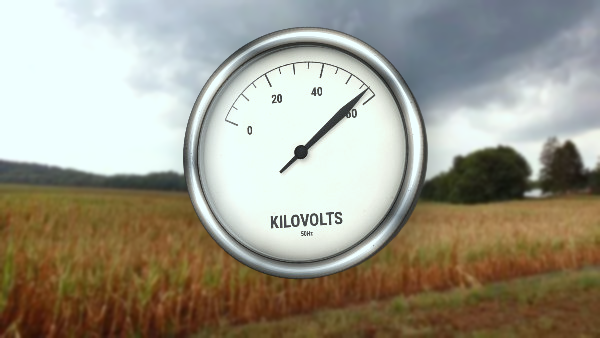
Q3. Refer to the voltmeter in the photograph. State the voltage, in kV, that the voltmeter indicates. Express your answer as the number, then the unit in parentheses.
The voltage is 57.5 (kV)
